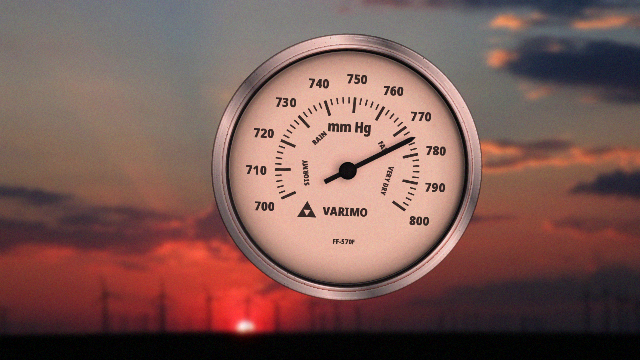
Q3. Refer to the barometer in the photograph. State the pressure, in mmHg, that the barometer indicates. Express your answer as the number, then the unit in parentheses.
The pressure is 774 (mmHg)
